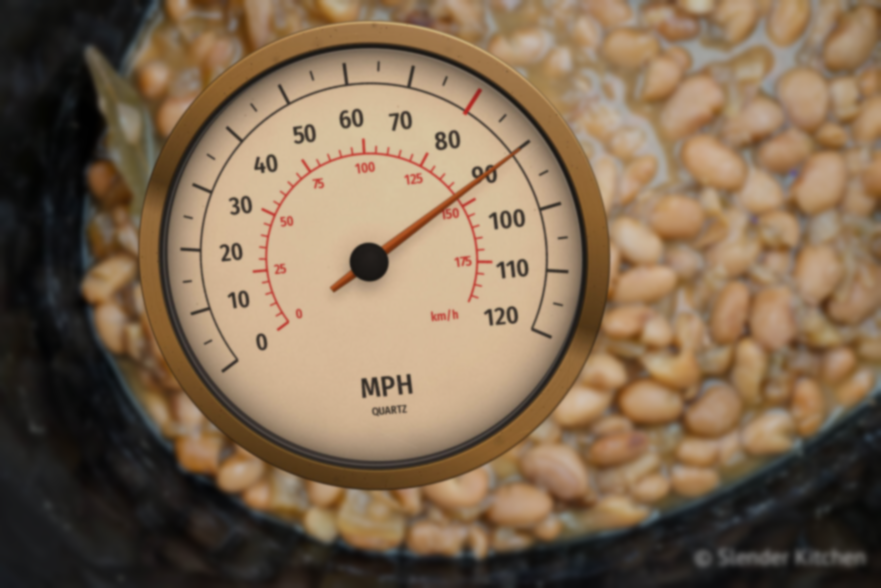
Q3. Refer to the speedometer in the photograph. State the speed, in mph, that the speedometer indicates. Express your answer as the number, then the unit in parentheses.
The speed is 90 (mph)
